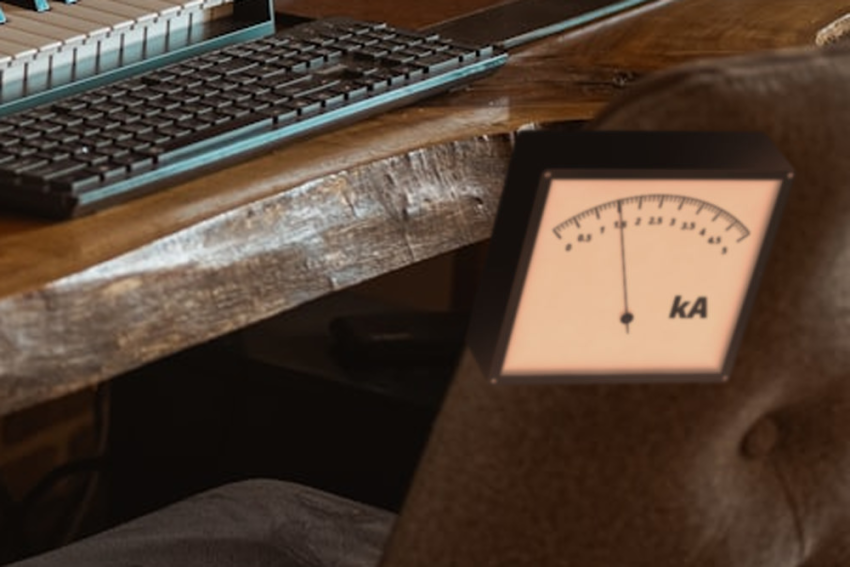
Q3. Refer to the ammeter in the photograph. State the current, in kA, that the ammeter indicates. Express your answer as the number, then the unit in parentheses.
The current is 1.5 (kA)
